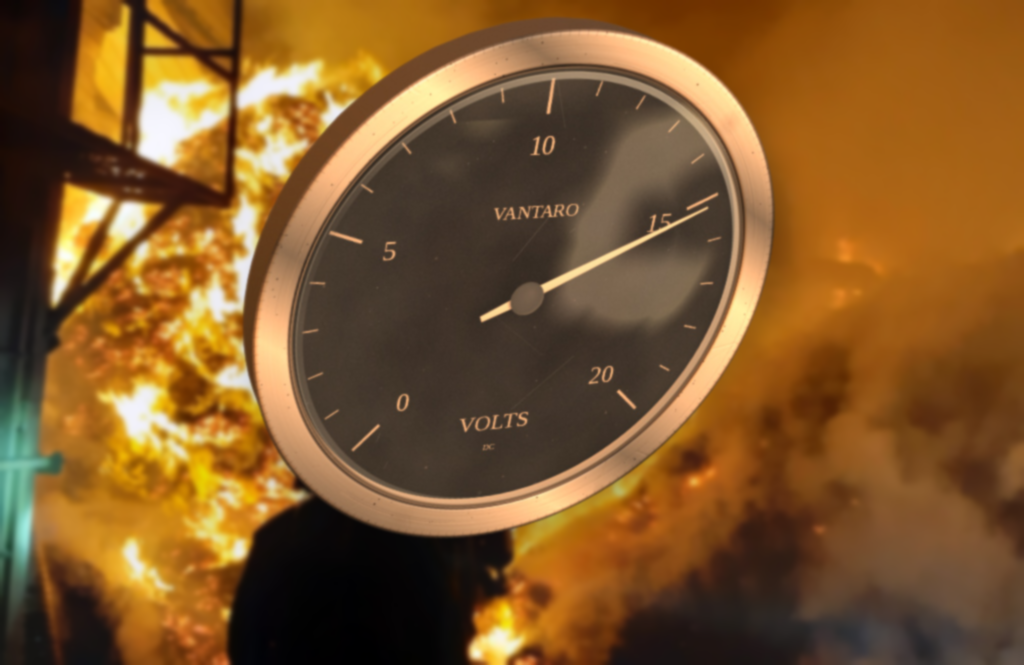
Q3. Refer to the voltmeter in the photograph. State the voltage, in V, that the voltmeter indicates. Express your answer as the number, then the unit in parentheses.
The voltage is 15 (V)
